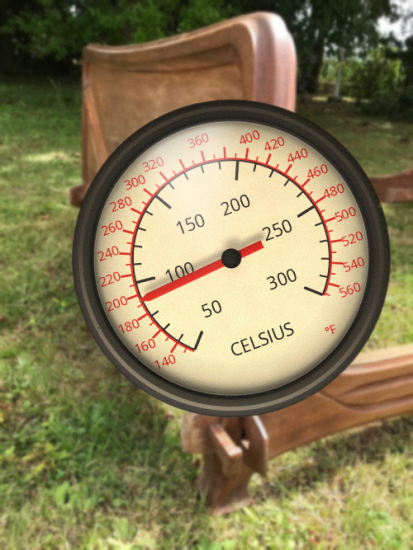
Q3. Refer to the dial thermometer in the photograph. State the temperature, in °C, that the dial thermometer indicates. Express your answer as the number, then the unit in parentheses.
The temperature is 90 (°C)
